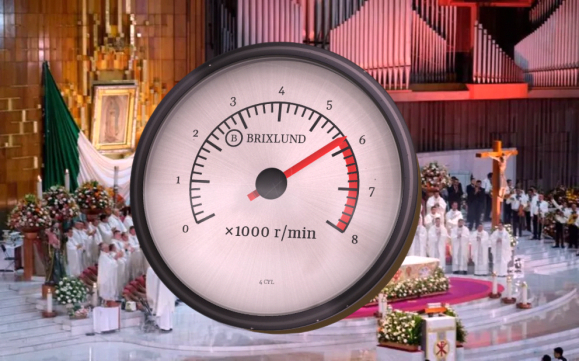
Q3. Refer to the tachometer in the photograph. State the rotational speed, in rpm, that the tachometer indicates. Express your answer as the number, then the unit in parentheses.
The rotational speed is 5800 (rpm)
